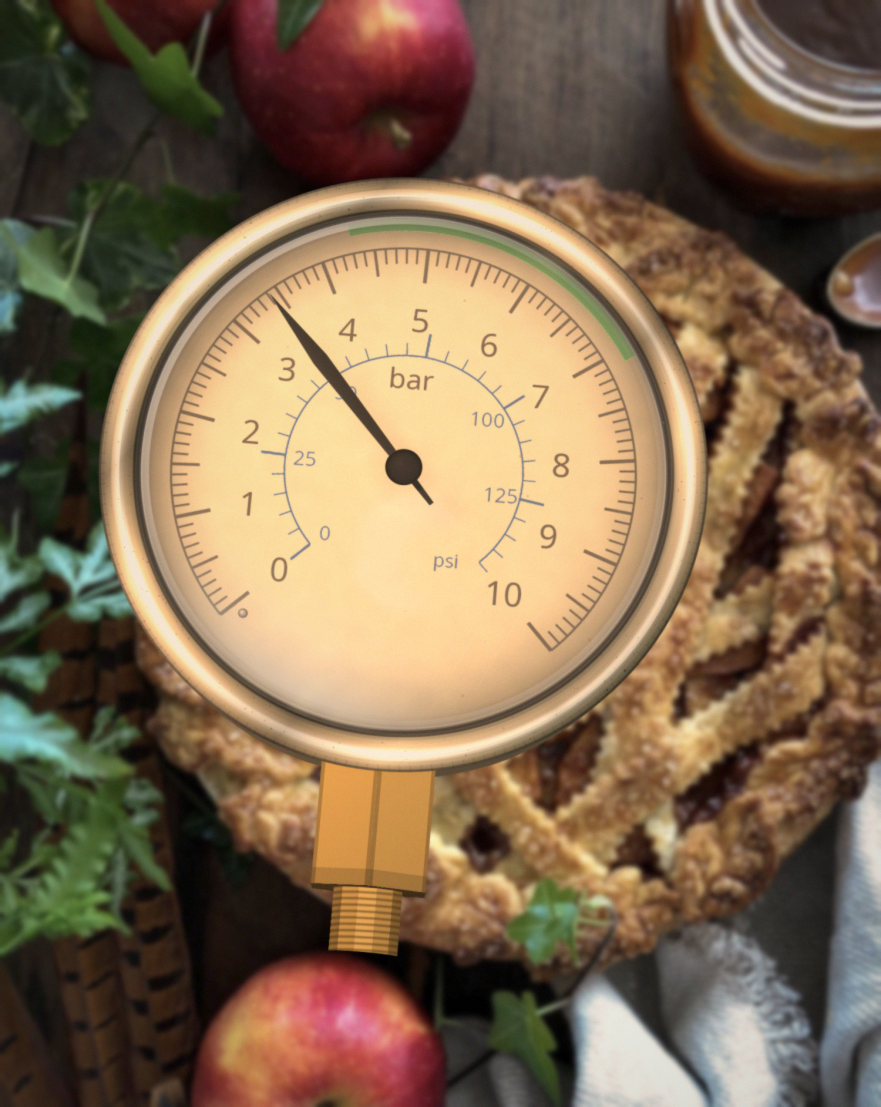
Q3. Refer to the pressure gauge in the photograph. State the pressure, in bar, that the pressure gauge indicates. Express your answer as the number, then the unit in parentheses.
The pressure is 3.4 (bar)
